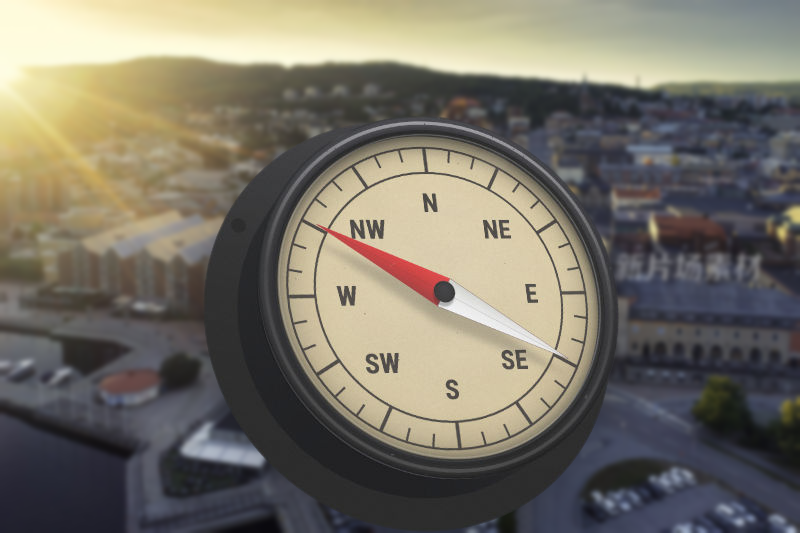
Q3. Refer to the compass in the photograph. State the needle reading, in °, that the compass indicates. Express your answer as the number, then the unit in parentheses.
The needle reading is 300 (°)
